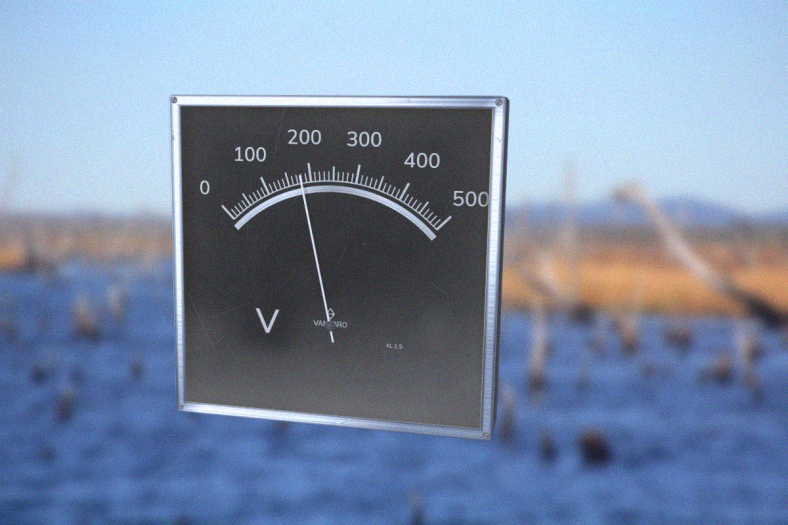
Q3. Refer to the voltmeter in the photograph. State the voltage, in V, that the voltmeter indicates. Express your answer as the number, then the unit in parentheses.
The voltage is 180 (V)
